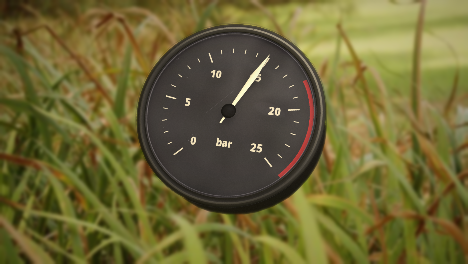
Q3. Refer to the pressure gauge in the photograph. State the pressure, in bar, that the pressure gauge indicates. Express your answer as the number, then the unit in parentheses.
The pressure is 15 (bar)
